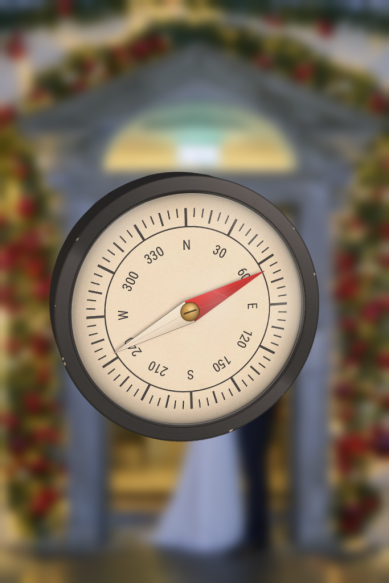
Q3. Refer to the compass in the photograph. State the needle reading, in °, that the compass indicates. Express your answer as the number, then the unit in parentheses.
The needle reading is 65 (°)
